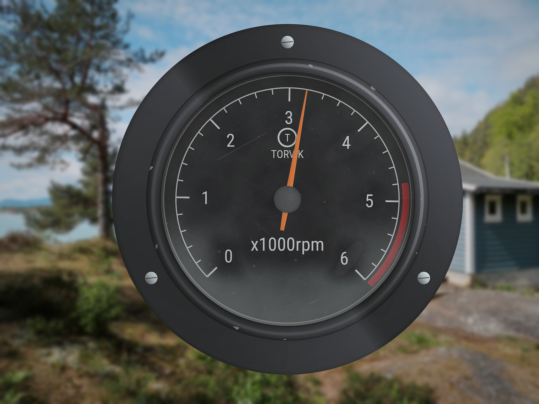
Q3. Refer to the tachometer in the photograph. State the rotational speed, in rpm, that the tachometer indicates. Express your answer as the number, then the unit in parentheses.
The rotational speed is 3200 (rpm)
